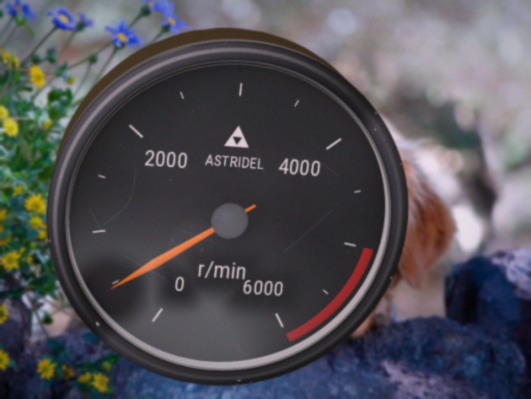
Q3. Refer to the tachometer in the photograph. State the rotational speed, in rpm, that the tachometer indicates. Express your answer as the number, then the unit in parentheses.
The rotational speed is 500 (rpm)
